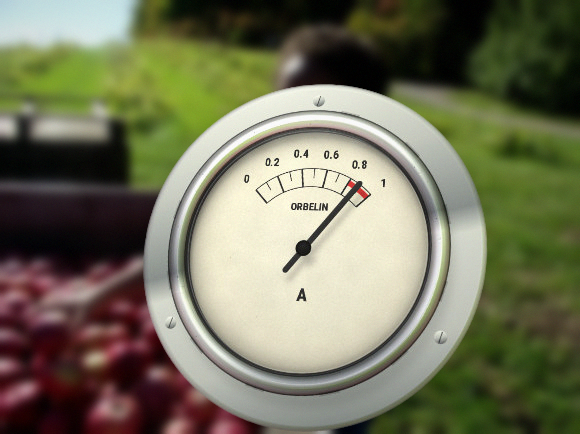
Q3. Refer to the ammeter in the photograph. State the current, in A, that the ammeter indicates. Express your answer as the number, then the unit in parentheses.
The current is 0.9 (A)
